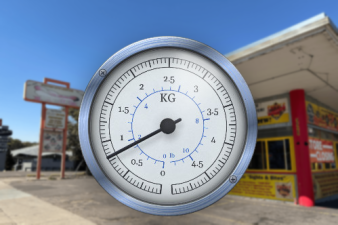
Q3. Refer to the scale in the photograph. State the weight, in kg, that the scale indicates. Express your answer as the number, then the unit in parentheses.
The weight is 0.8 (kg)
